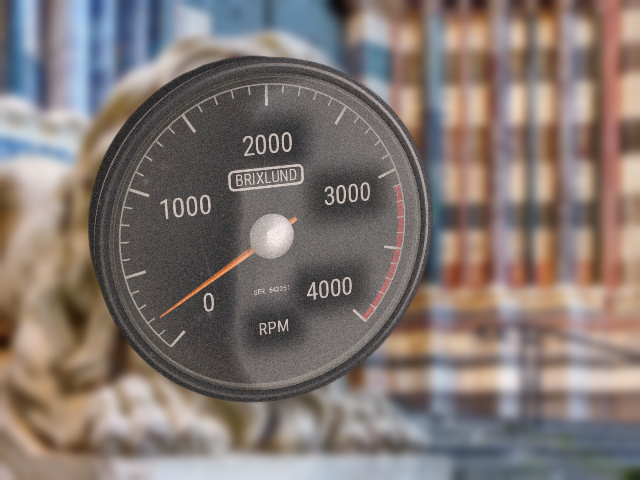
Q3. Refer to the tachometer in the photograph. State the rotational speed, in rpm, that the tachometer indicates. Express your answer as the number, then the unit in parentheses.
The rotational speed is 200 (rpm)
